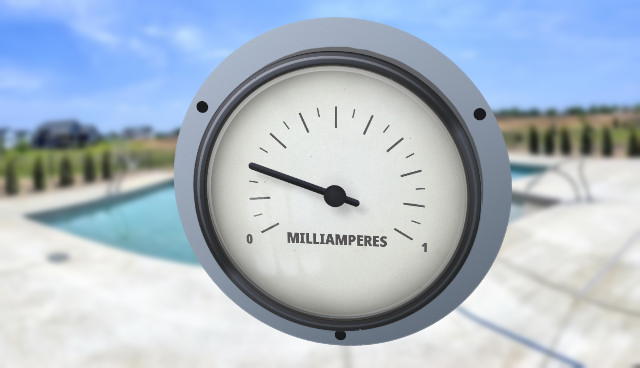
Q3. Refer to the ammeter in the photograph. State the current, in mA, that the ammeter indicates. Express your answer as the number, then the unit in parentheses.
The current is 0.2 (mA)
